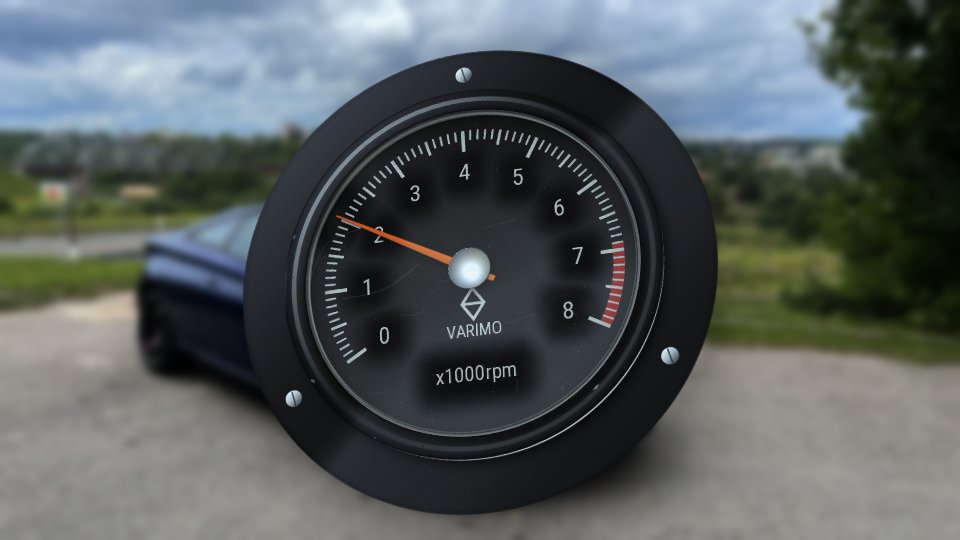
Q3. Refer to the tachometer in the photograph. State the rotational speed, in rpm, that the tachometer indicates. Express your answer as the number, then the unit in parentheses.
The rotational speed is 2000 (rpm)
